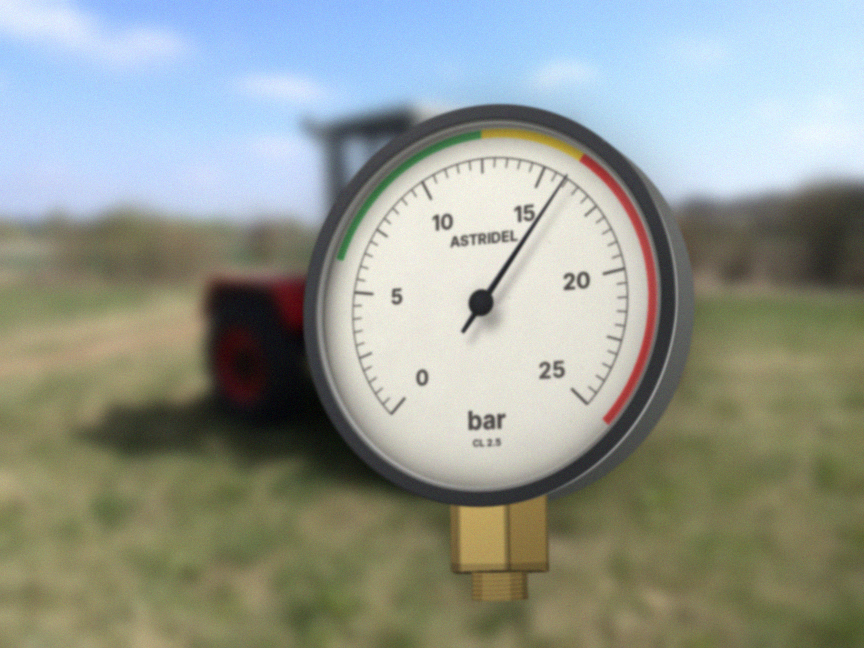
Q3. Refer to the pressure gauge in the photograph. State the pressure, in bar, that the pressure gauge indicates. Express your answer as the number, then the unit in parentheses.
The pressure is 16 (bar)
